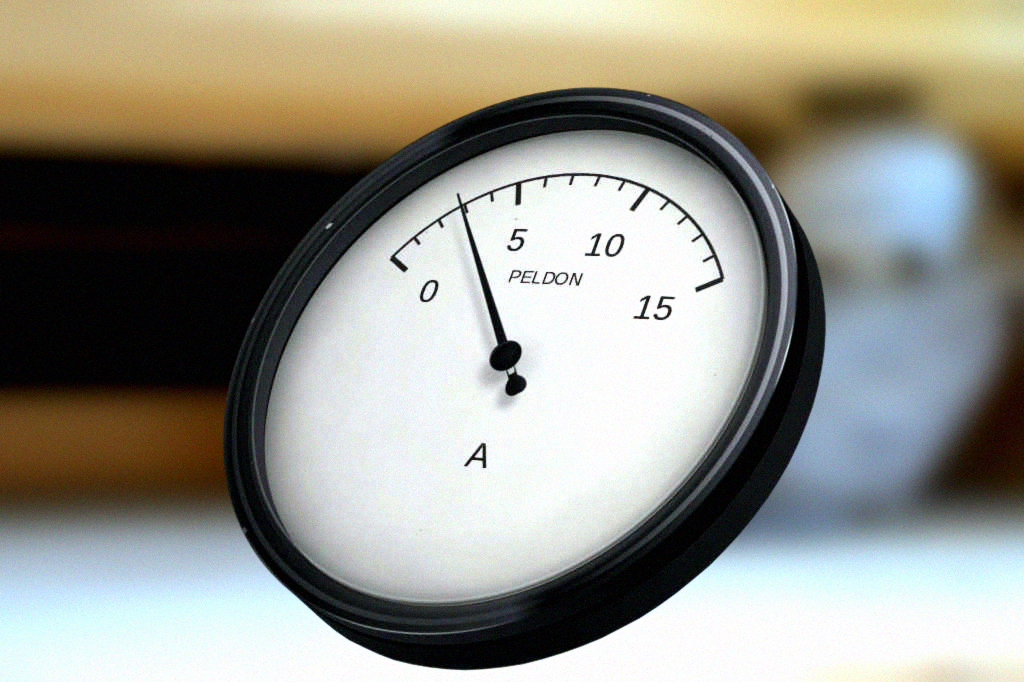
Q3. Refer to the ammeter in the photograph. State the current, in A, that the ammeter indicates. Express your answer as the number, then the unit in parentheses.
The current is 3 (A)
